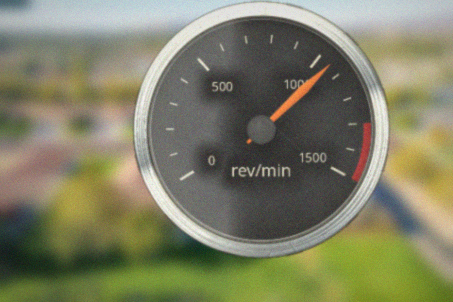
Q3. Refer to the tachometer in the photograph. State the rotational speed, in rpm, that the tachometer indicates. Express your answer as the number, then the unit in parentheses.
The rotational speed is 1050 (rpm)
